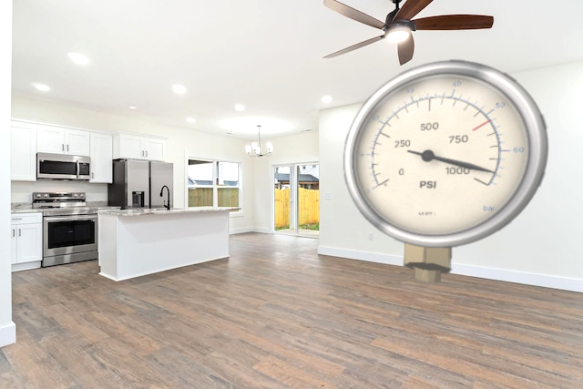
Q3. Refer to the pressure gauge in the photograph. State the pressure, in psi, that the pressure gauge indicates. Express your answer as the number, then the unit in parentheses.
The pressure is 950 (psi)
